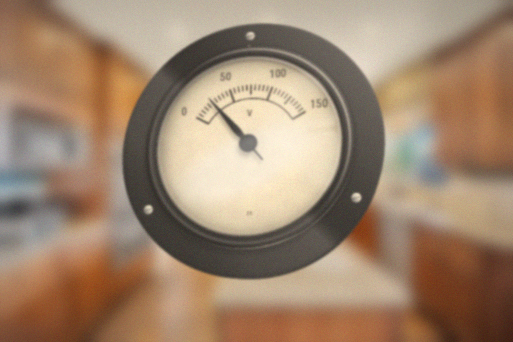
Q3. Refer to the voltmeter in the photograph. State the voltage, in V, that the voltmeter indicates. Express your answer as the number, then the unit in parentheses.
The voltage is 25 (V)
